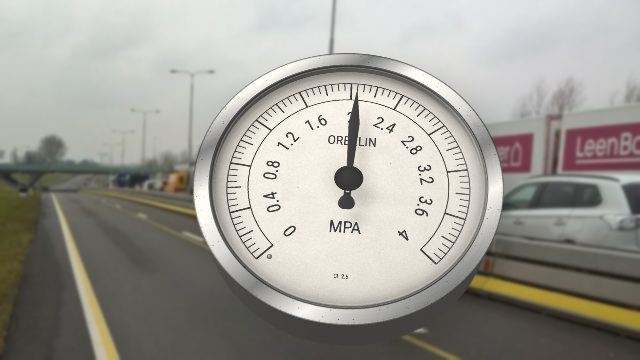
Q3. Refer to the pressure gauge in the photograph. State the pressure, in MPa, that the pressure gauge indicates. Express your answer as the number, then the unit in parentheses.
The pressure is 2.05 (MPa)
